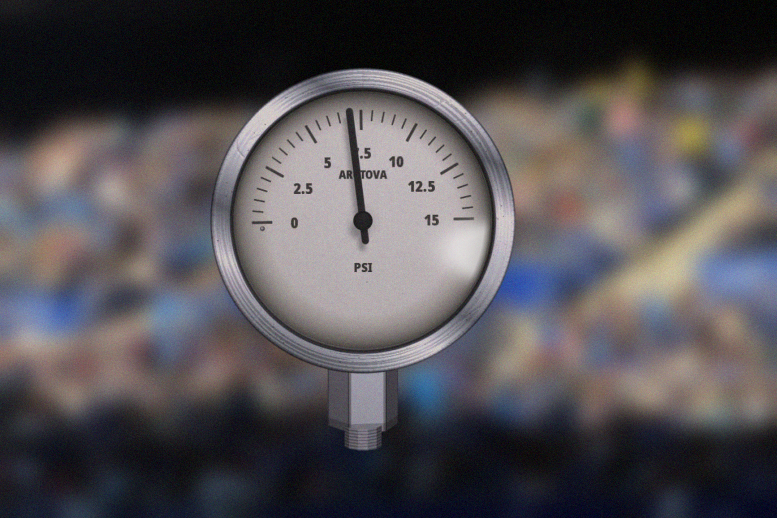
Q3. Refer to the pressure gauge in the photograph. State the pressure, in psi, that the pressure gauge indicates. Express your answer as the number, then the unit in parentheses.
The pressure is 7 (psi)
